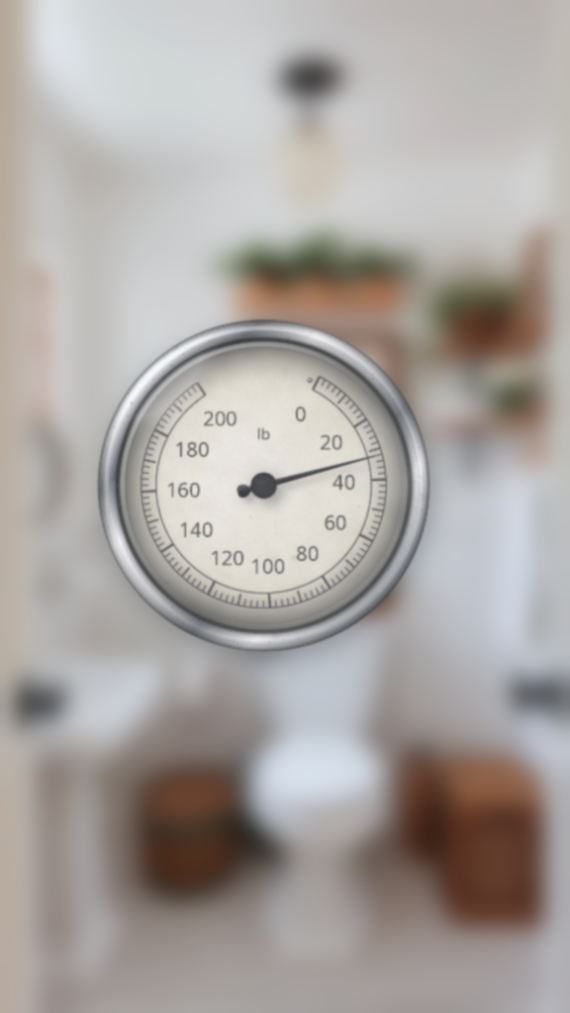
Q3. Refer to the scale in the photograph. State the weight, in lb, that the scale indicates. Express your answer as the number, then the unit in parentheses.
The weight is 32 (lb)
